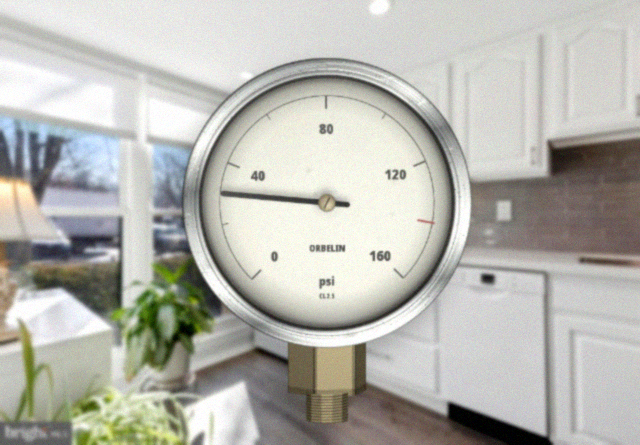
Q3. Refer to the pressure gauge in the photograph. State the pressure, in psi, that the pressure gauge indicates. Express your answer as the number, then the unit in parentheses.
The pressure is 30 (psi)
